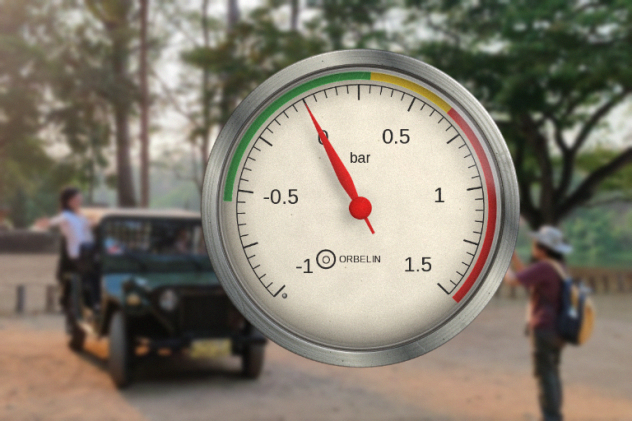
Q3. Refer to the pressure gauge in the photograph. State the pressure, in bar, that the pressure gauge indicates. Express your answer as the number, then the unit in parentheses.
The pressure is 0 (bar)
